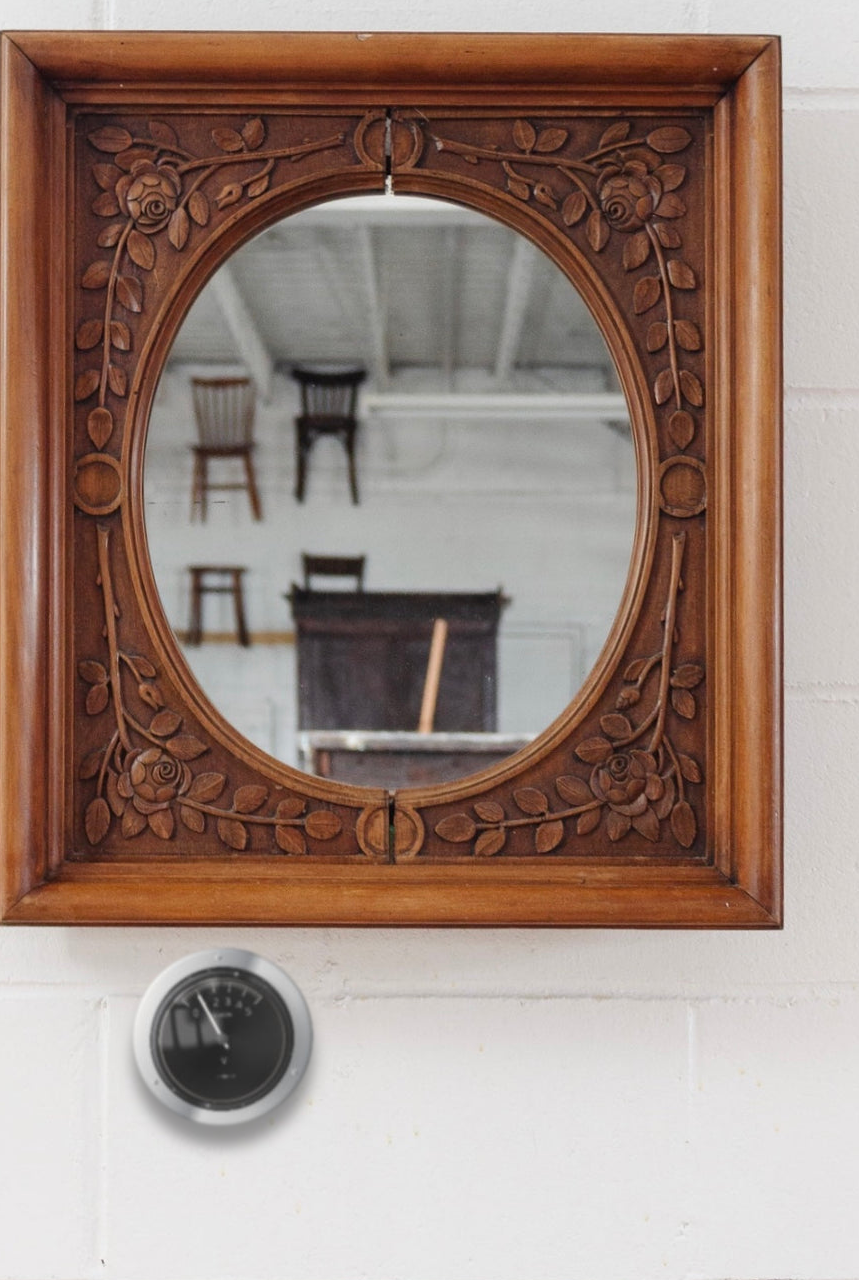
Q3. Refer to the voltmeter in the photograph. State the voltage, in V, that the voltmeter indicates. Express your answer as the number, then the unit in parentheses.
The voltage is 1 (V)
